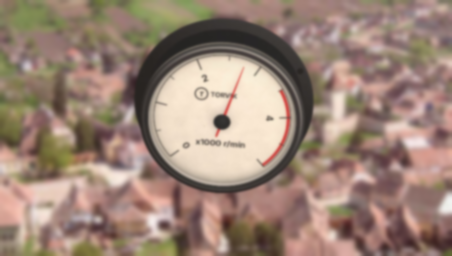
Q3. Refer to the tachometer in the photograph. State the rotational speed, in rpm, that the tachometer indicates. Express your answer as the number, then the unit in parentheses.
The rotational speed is 2750 (rpm)
